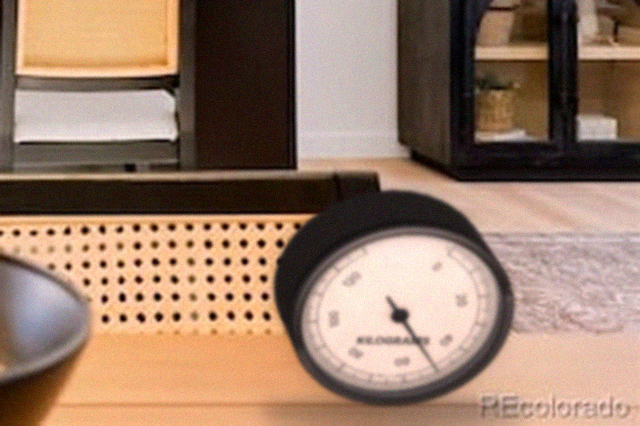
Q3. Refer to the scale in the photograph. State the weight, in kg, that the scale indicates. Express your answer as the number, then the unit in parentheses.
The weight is 50 (kg)
